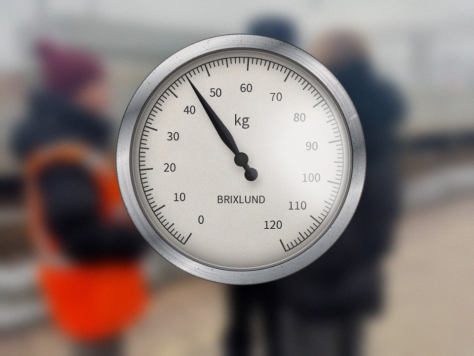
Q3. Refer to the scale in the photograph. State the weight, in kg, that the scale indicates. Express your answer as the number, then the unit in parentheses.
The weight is 45 (kg)
